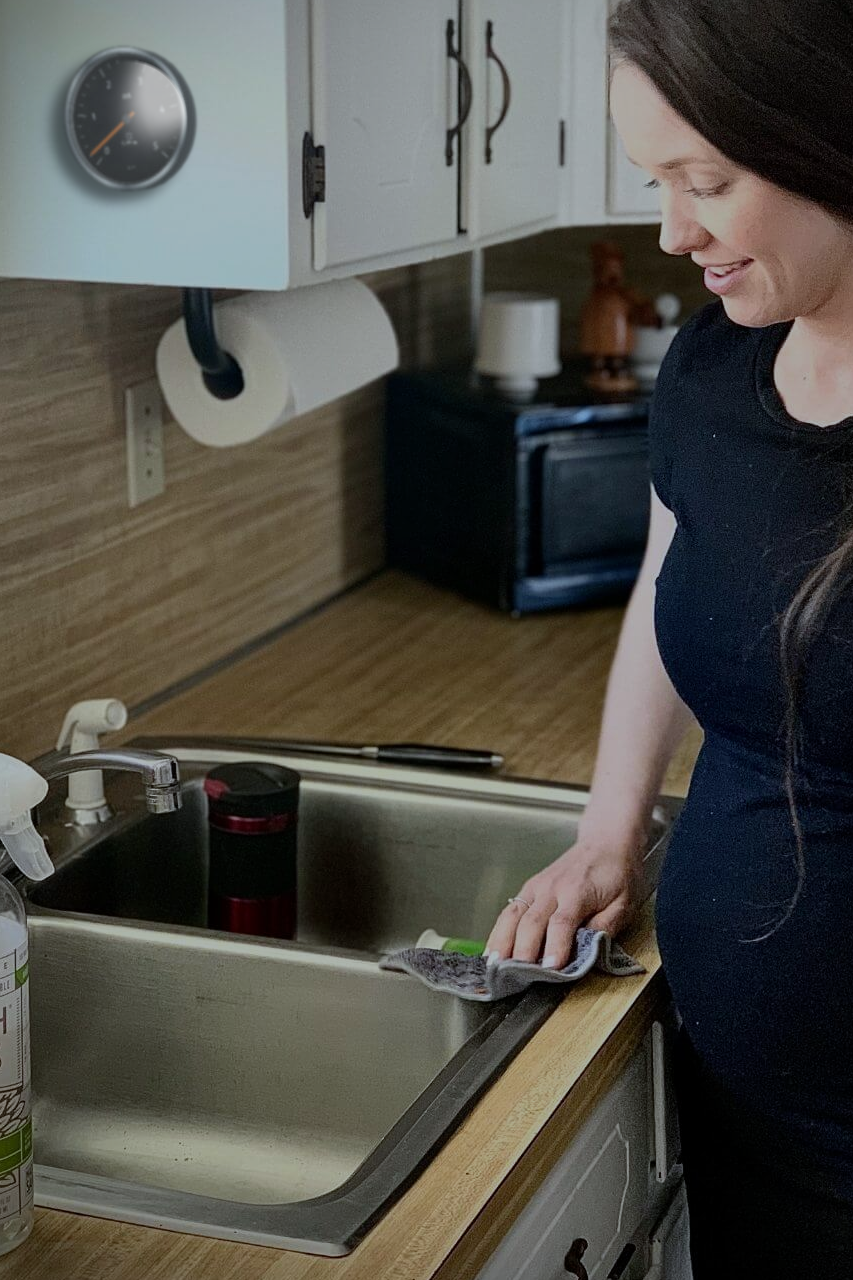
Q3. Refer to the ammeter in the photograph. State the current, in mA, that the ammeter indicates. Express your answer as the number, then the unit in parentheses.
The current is 0.2 (mA)
